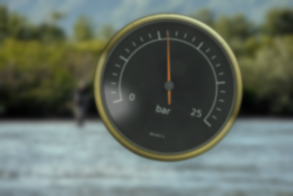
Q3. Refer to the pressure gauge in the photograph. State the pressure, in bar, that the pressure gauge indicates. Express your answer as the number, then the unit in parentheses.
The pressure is 11 (bar)
